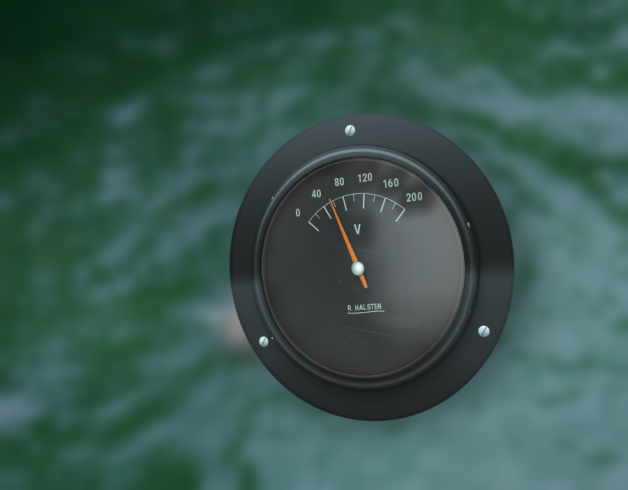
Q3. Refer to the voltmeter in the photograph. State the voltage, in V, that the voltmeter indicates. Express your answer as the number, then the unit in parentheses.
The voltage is 60 (V)
